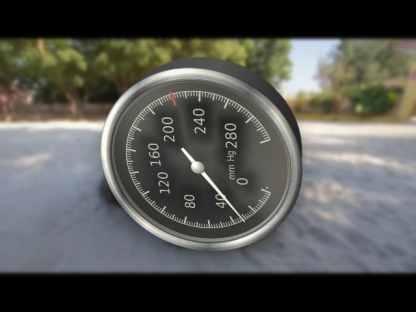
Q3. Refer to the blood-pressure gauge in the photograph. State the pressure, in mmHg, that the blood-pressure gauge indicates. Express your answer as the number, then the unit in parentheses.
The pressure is 30 (mmHg)
